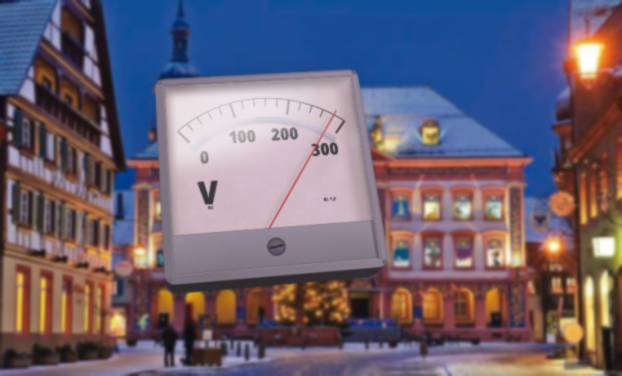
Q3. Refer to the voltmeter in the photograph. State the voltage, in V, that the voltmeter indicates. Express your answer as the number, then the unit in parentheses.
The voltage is 280 (V)
